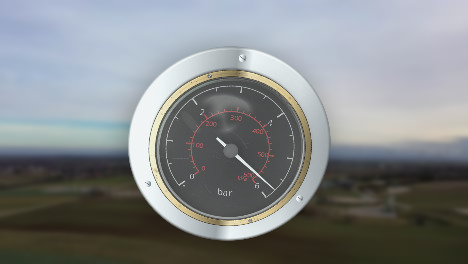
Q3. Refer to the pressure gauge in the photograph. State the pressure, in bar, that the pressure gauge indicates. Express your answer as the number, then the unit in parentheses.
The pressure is 5.75 (bar)
